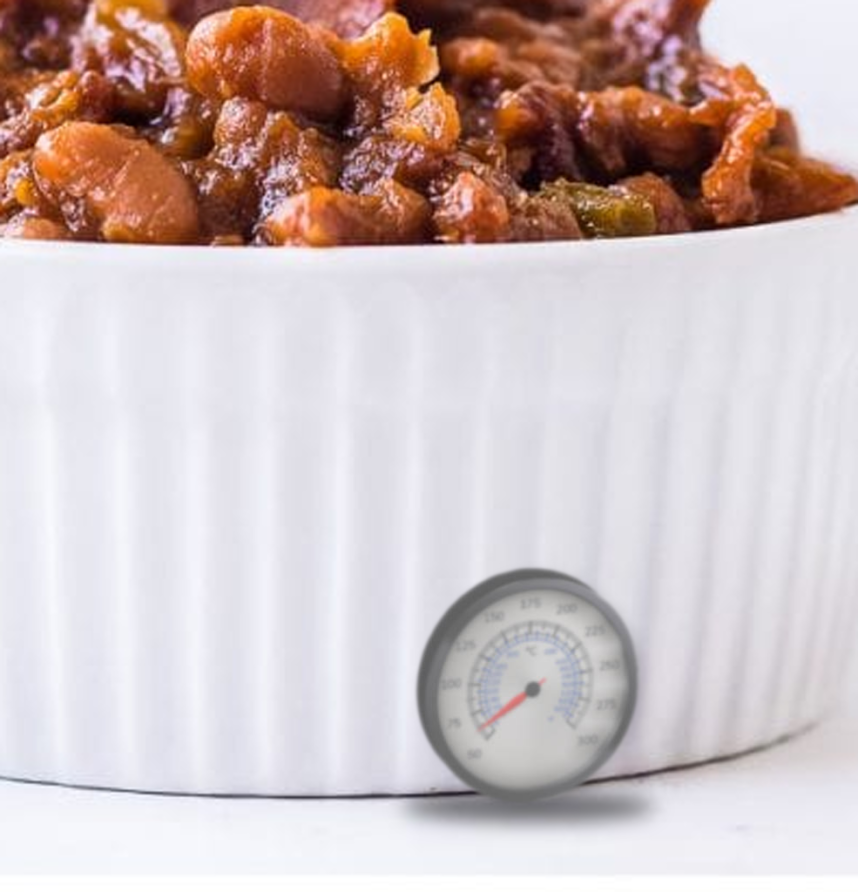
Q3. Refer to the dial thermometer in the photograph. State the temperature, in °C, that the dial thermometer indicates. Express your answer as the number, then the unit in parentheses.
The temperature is 62.5 (°C)
